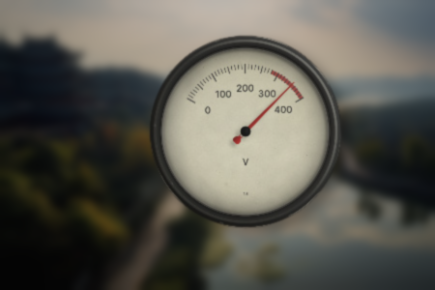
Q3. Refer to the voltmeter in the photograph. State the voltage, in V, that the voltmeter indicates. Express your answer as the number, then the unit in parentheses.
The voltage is 350 (V)
